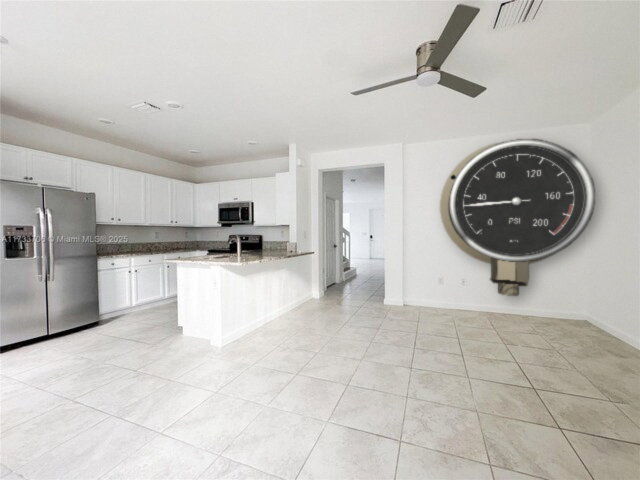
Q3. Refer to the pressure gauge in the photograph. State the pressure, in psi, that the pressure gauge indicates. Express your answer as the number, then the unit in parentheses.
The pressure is 30 (psi)
